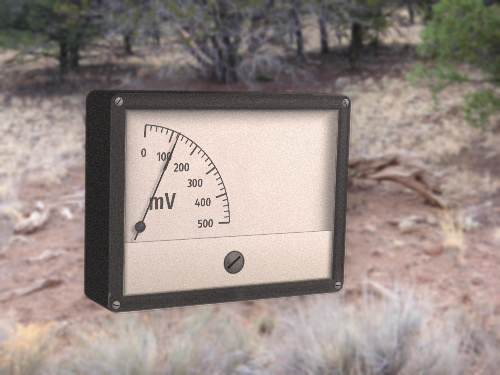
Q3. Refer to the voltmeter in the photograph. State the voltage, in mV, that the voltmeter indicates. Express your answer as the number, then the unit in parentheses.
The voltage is 120 (mV)
